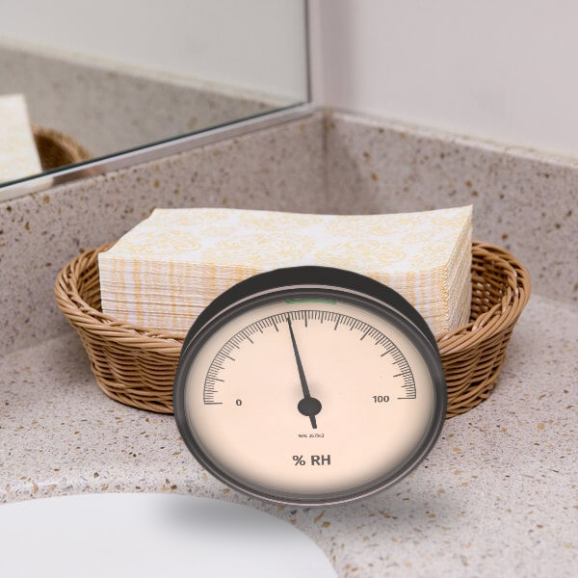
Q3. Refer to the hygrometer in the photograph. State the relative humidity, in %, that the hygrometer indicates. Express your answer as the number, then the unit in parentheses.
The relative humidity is 45 (%)
